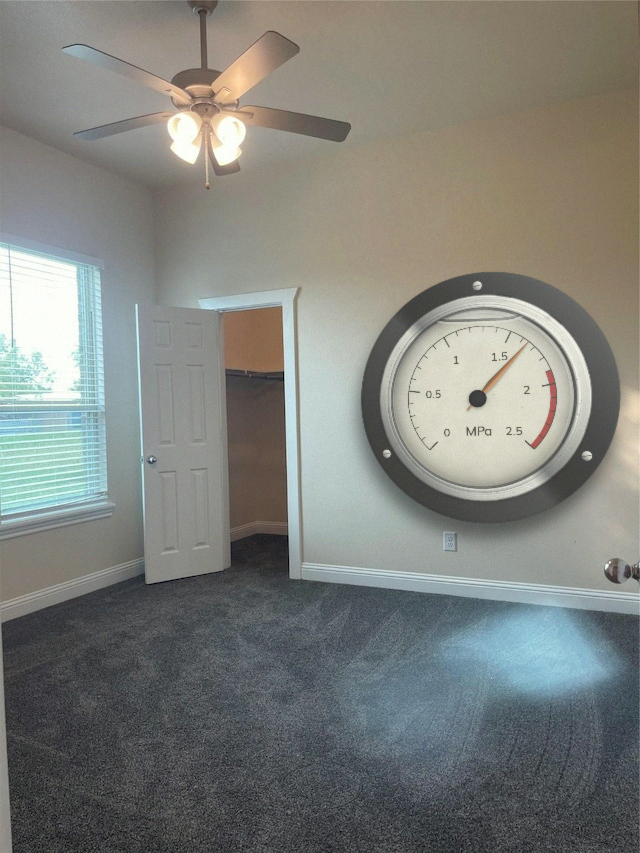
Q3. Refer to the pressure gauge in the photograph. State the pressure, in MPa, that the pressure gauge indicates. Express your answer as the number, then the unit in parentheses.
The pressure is 1.65 (MPa)
